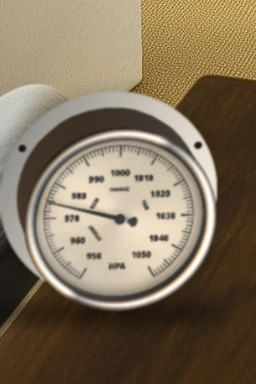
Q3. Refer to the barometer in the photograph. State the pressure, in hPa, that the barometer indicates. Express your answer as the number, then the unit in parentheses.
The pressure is 975 (hPa)
